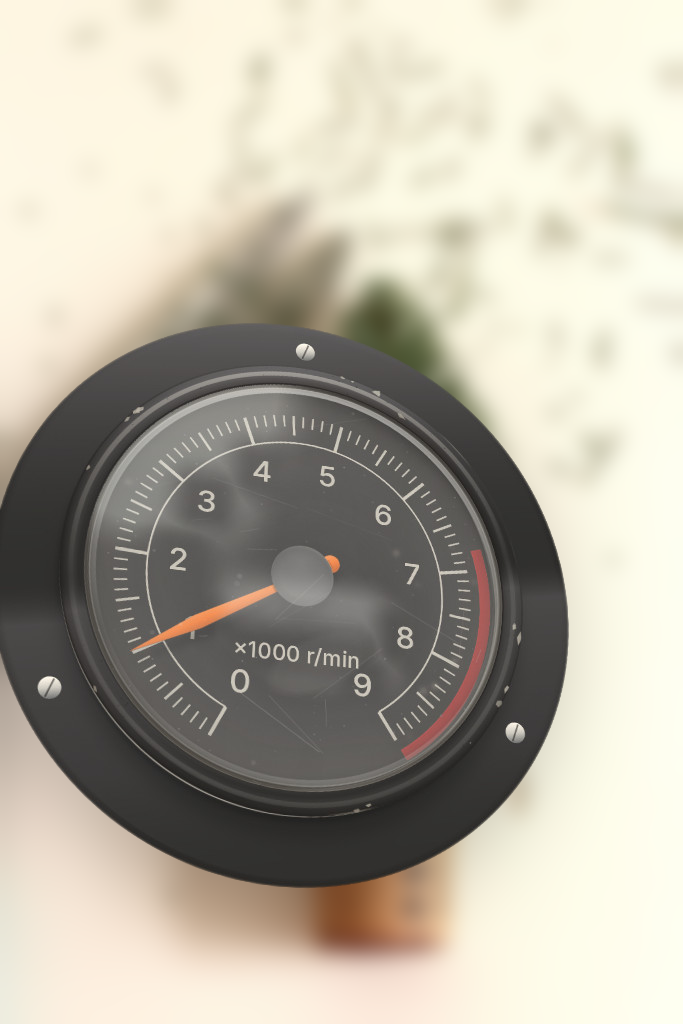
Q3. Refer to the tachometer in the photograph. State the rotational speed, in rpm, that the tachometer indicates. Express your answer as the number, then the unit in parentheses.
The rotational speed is 1000 (rpm)
